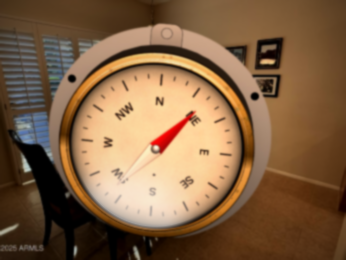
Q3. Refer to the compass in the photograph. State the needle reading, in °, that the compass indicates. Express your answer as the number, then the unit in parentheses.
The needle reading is 40 (°)
